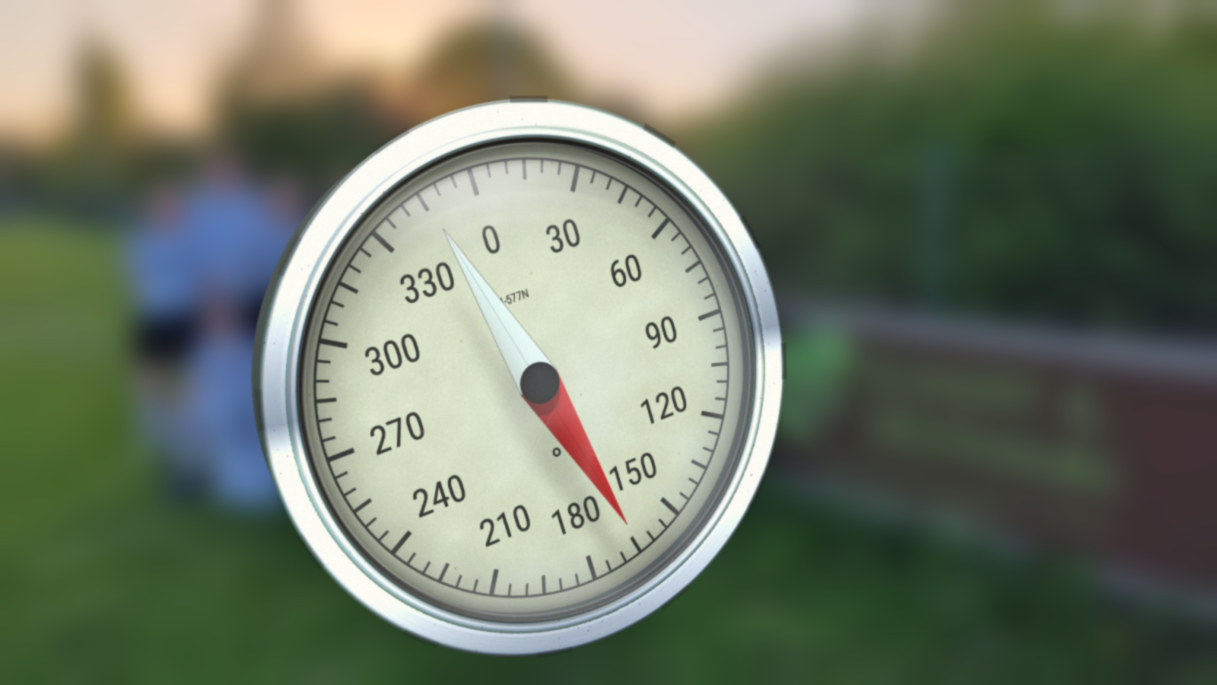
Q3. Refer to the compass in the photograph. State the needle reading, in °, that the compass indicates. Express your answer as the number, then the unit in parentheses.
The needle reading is 165 (°)
